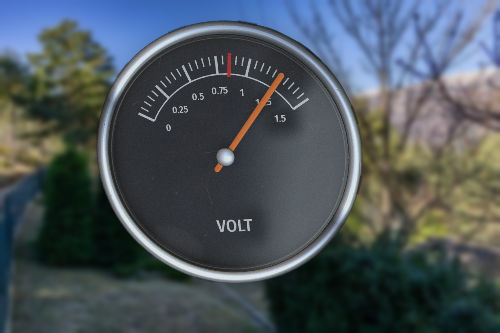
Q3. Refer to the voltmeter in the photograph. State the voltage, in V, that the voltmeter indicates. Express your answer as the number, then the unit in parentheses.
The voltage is 1.25 (V)
